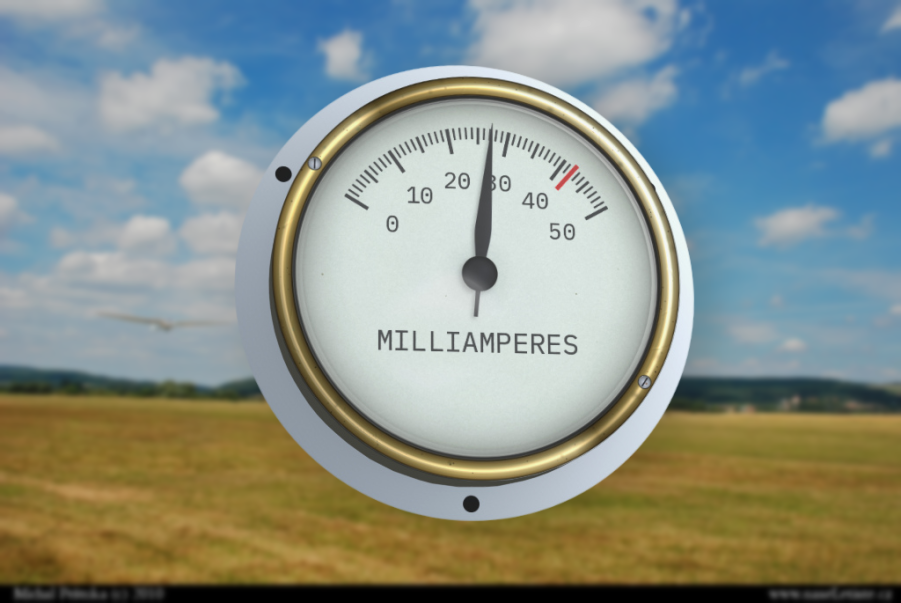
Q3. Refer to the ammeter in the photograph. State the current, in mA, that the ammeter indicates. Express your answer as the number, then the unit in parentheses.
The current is 27 (mA)
